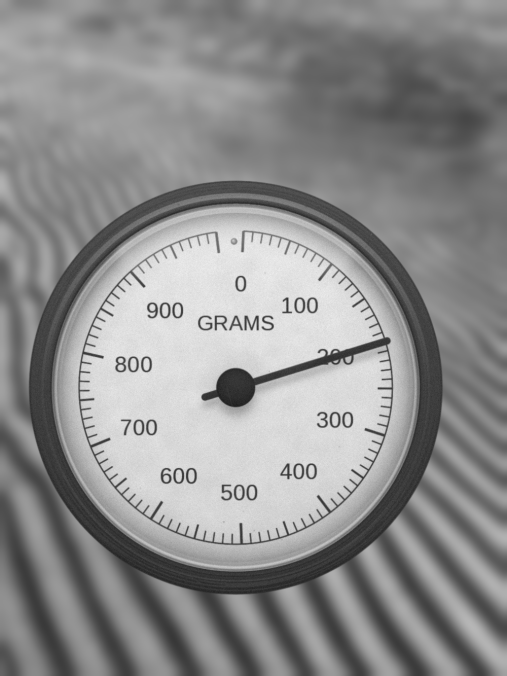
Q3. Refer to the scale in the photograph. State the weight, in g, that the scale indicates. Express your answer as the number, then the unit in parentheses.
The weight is 200 (g)
